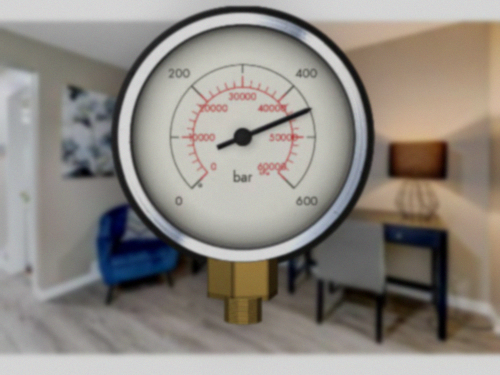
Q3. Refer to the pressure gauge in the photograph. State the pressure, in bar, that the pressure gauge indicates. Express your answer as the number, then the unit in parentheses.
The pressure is 450 (bar)
